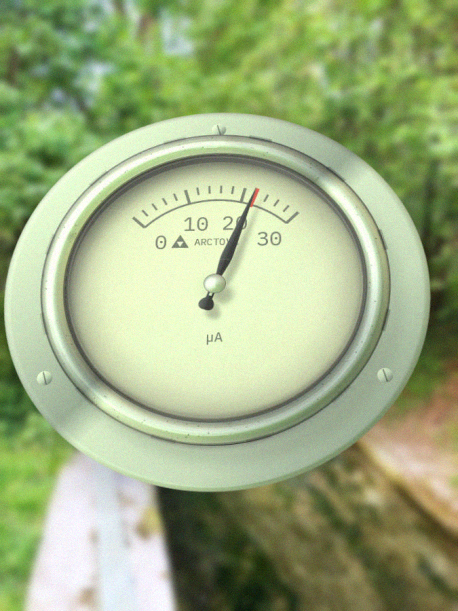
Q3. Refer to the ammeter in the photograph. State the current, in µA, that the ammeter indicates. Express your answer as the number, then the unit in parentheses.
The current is 22 (µA)
